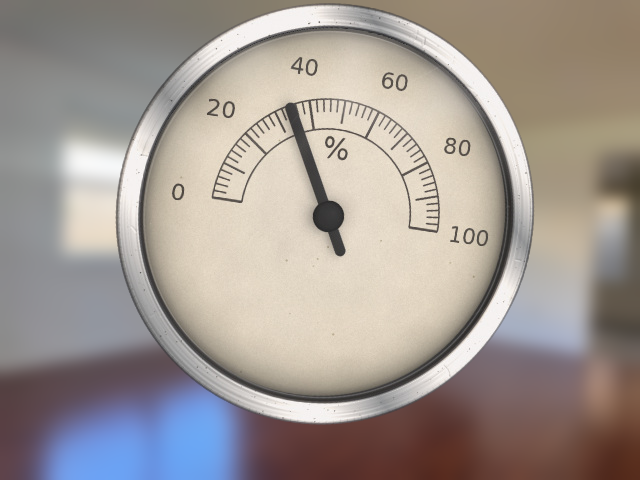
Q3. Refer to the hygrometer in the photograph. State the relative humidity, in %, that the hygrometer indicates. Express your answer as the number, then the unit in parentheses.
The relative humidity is 34 (%)
